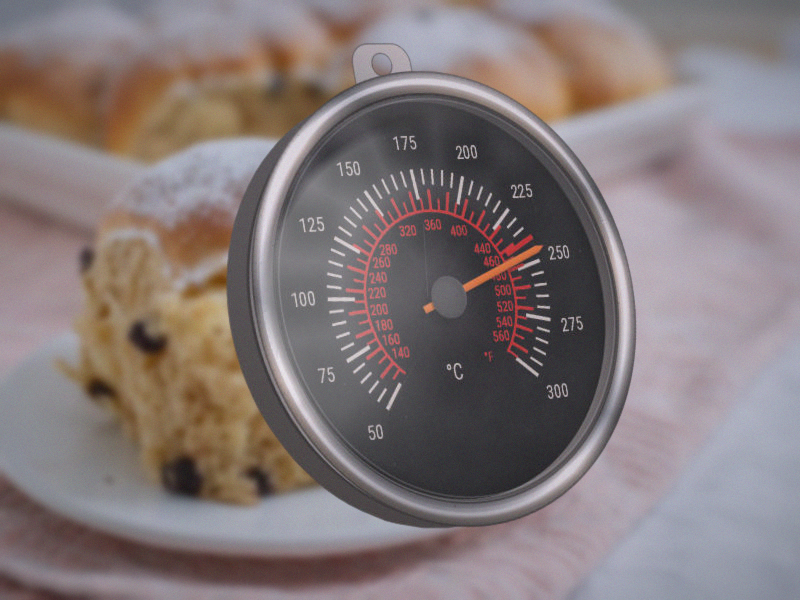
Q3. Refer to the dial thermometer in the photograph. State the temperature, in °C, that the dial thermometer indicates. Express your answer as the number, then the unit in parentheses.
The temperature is 245 (°C)
